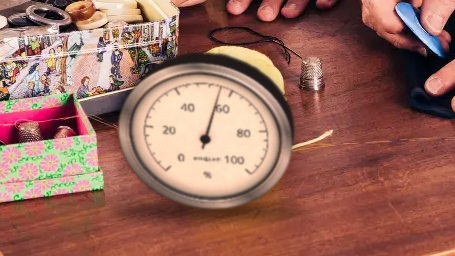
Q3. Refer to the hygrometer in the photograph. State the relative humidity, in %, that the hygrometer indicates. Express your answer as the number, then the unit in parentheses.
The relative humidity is 56 (%)
